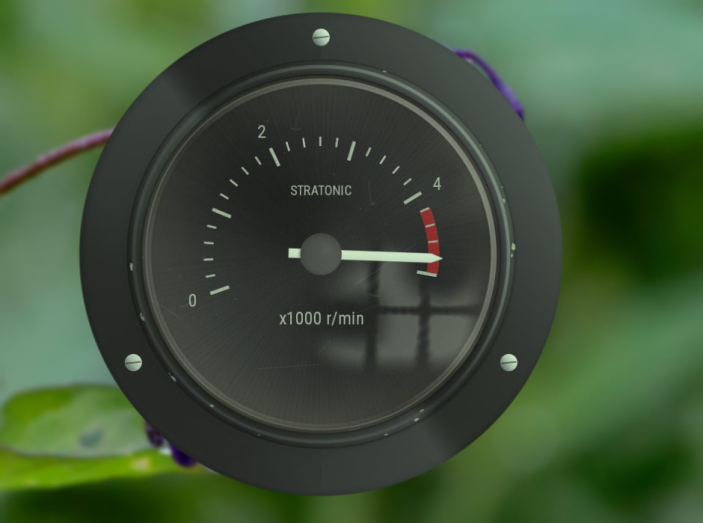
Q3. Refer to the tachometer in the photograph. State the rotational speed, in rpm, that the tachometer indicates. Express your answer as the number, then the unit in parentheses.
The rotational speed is 4800 (rpm)
